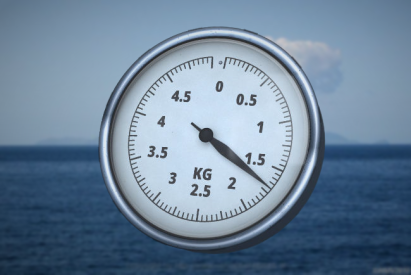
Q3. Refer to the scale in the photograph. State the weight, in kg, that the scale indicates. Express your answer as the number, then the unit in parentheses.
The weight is 1.7 (kg)
